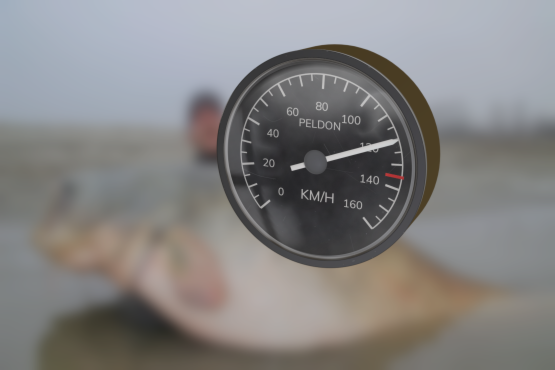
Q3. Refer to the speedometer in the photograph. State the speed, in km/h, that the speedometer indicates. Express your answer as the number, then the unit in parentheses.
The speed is 120 (km/h)
